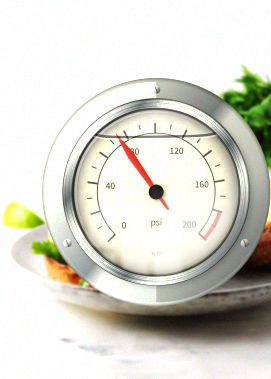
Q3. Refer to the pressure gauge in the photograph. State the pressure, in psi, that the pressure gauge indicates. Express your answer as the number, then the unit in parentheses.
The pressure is 75 (psi)
